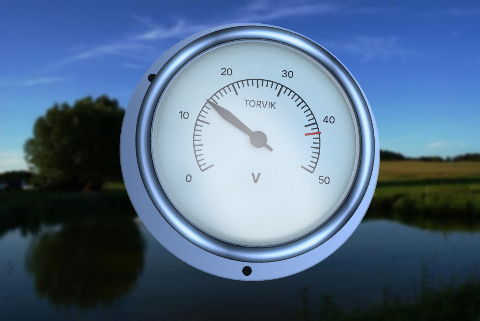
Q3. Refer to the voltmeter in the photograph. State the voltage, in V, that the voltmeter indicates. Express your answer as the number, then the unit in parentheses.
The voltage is 14 (V)
